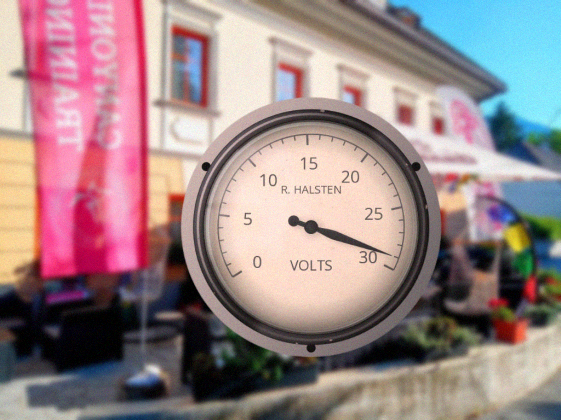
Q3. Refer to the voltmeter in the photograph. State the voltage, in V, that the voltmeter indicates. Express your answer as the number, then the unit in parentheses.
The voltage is 29 (V)
